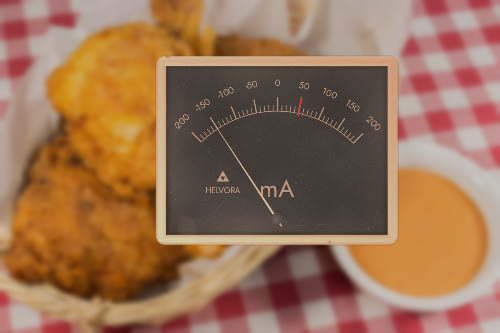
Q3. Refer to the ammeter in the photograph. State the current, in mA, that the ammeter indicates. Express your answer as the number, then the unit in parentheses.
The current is -150 (mA)
